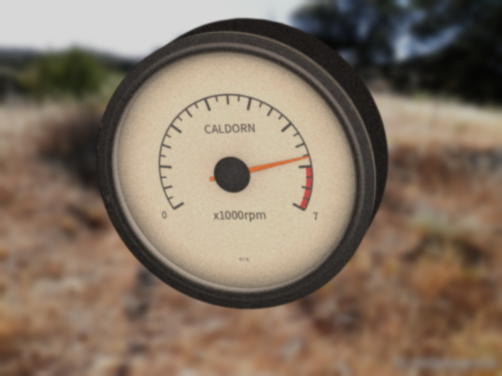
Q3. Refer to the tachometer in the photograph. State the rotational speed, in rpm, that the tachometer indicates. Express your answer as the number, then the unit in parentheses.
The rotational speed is 5750 (rpm)
